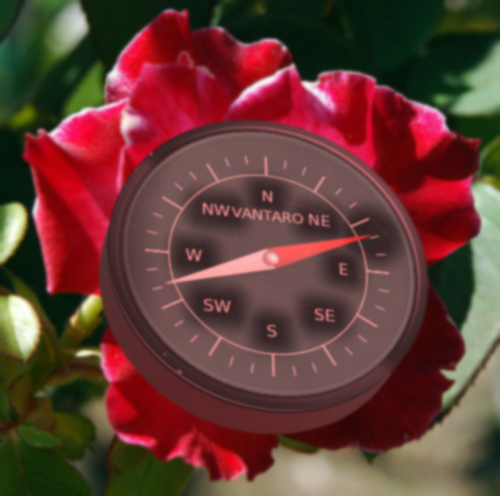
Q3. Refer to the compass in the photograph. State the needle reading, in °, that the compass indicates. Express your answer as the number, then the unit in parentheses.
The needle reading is 70 (°)
